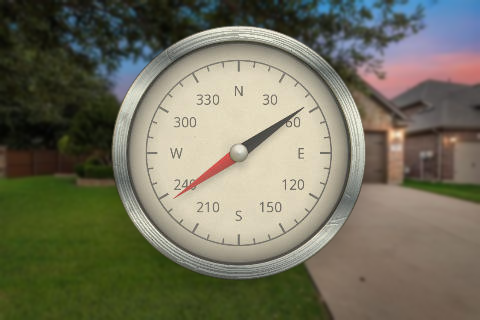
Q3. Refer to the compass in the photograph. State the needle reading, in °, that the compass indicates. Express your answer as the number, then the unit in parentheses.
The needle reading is 235 (°)
